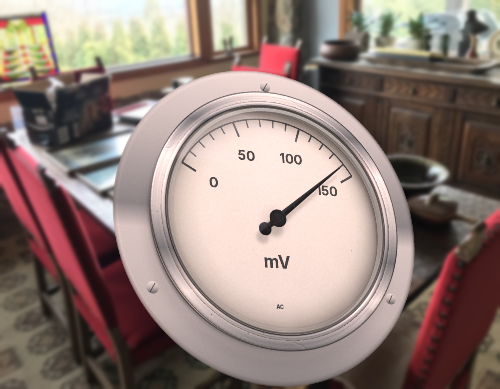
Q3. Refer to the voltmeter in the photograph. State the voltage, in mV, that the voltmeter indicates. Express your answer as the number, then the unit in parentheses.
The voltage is 140 (mV)
